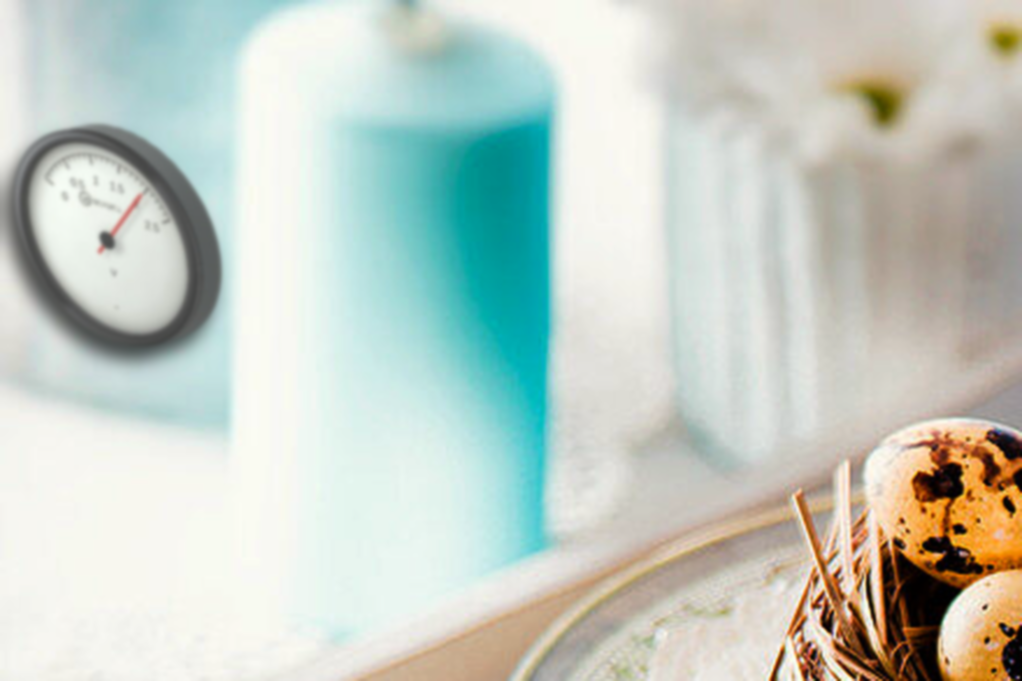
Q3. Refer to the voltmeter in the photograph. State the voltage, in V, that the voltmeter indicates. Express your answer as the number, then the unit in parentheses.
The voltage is 2 (V)
